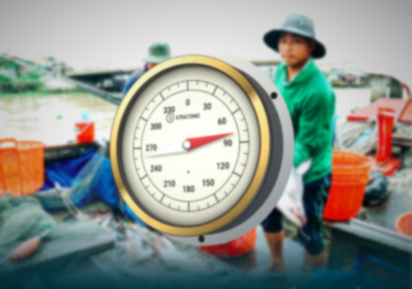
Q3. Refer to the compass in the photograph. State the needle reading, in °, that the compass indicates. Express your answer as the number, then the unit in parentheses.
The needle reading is 80 (°)
